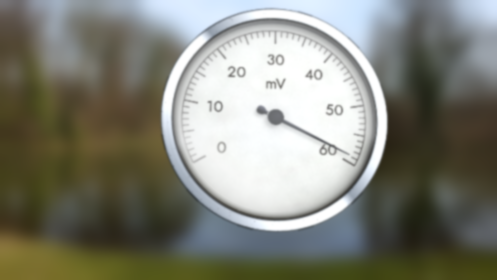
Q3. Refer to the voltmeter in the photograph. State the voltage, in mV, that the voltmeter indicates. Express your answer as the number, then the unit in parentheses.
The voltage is 59 (mV)
